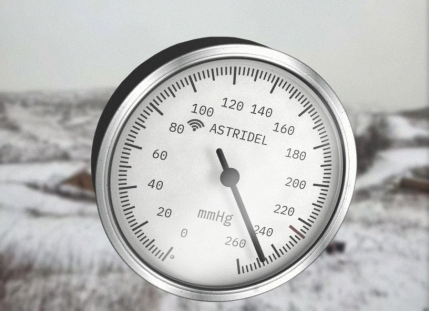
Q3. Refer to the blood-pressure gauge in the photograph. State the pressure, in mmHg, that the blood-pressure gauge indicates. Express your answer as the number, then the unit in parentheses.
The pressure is 248 (mmHg)
